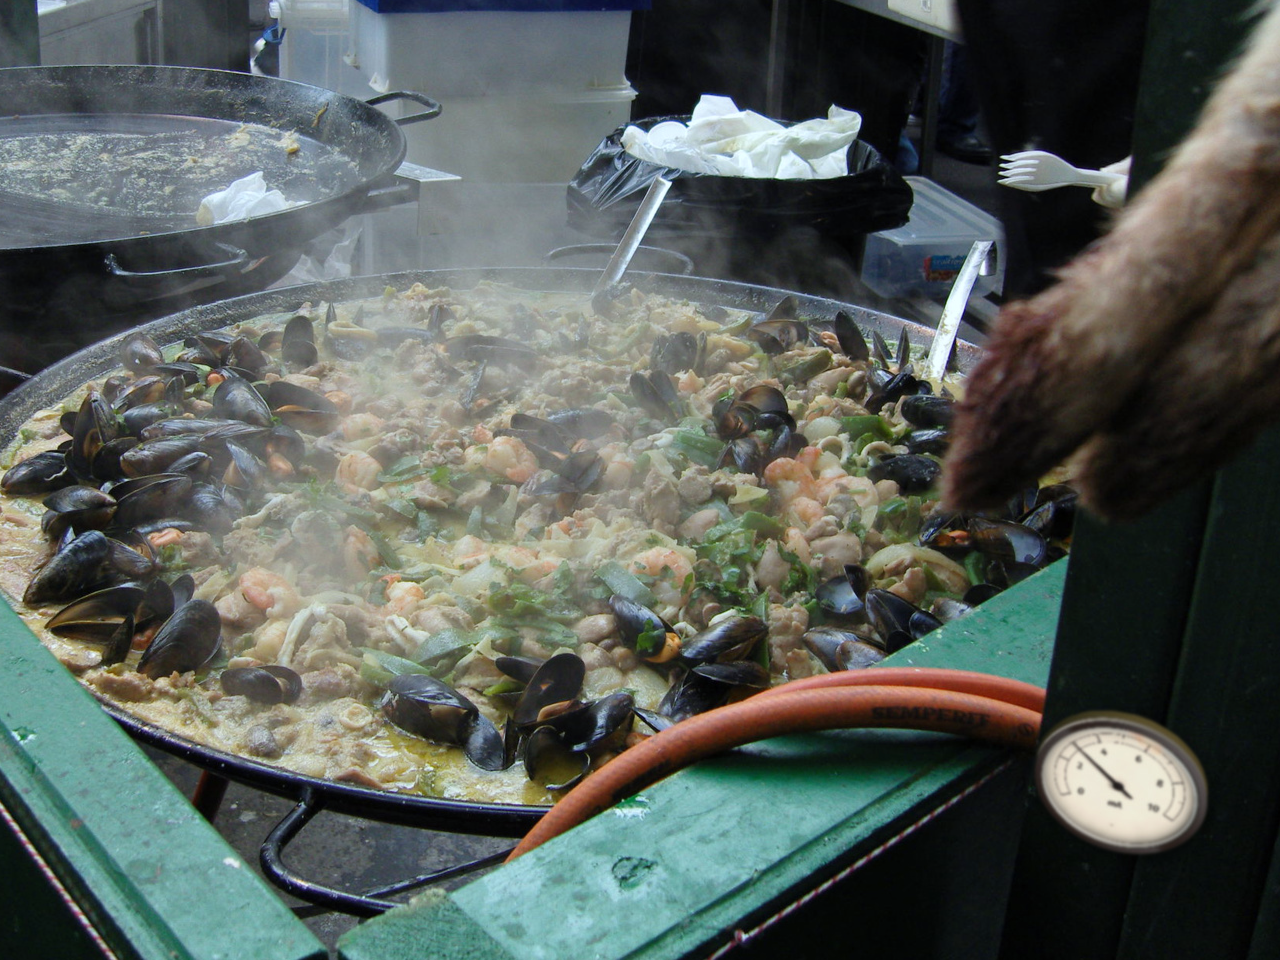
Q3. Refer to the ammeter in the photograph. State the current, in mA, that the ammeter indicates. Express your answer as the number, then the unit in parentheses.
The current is 3 (mA)
